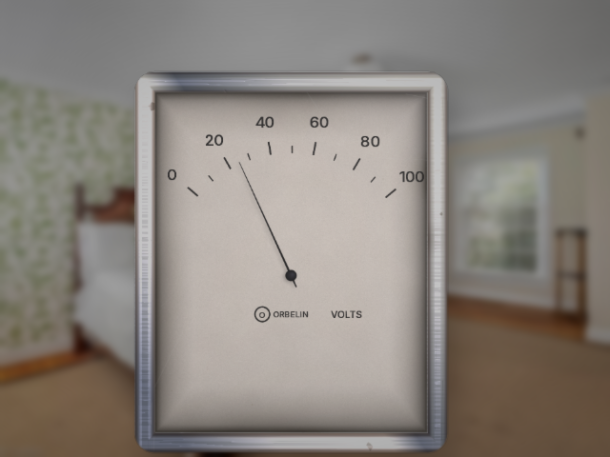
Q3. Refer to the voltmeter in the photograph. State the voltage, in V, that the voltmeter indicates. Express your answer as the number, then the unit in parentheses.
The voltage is 25 (V)
